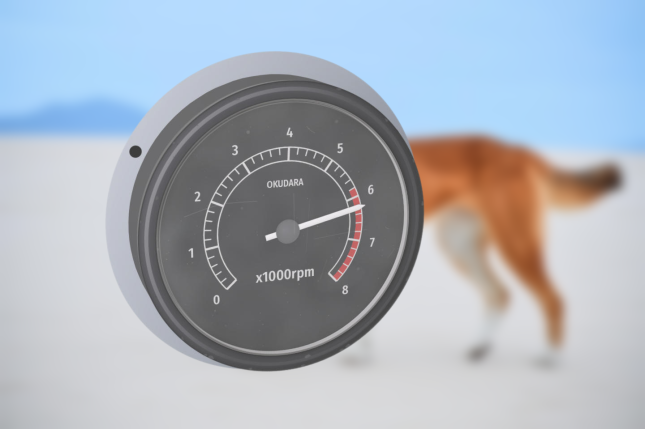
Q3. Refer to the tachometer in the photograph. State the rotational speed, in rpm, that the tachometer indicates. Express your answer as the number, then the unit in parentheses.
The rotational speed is 6200 (rpm)
